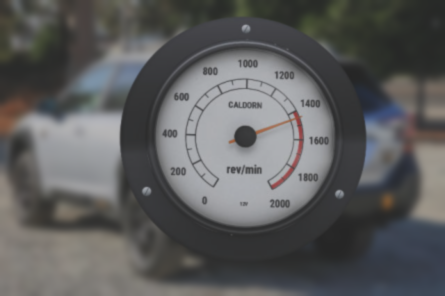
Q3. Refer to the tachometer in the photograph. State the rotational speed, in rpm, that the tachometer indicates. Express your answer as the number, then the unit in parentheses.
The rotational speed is 1450 (rpm)
